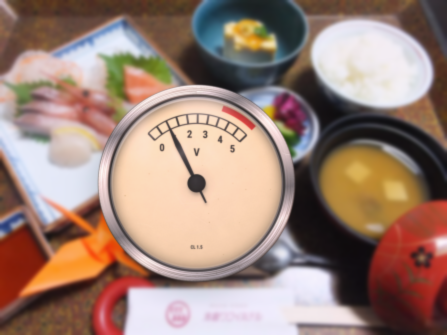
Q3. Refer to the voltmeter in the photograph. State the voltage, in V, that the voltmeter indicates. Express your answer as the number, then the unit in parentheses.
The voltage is 1 (V)
